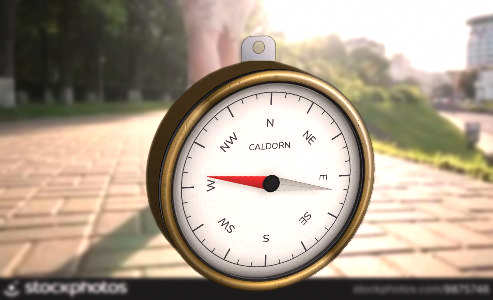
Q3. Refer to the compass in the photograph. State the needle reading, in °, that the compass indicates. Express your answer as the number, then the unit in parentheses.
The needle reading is 280 (°)
